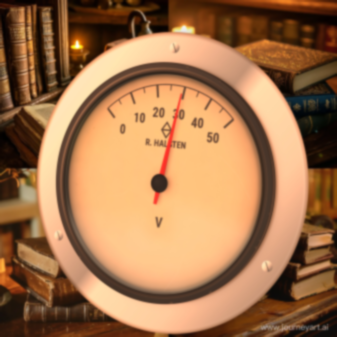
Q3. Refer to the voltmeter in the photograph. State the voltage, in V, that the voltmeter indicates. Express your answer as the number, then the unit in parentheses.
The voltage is 30 (V)
